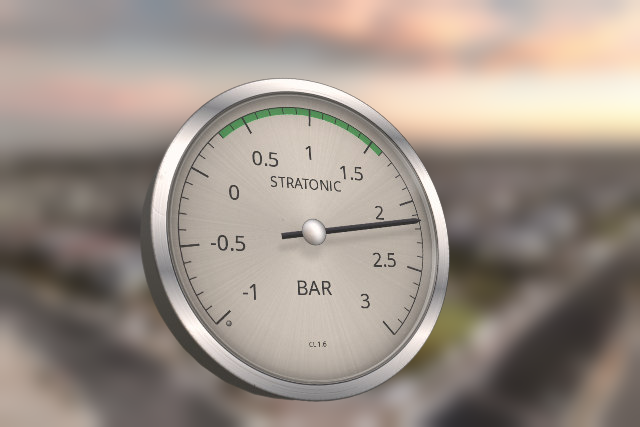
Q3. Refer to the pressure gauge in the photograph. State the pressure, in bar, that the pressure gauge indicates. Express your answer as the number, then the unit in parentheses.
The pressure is 2.15 (bar)
